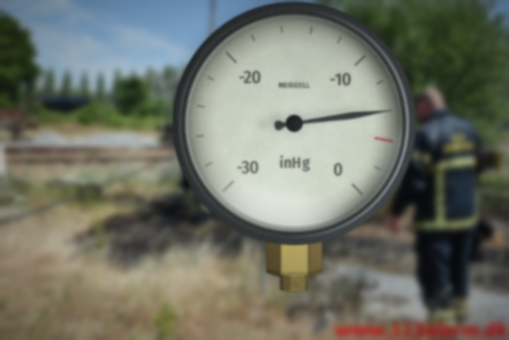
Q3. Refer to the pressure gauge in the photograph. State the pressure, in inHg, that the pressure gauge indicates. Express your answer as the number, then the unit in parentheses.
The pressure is -6 (inHg)
